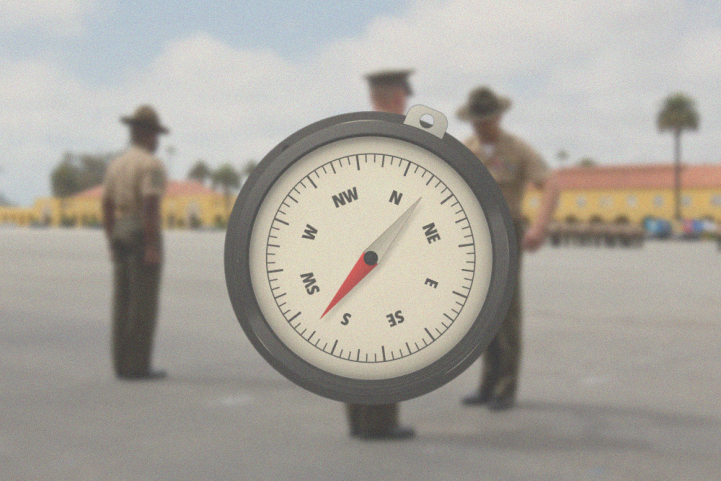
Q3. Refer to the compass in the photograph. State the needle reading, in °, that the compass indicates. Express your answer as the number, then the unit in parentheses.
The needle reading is 197.5 (°)
